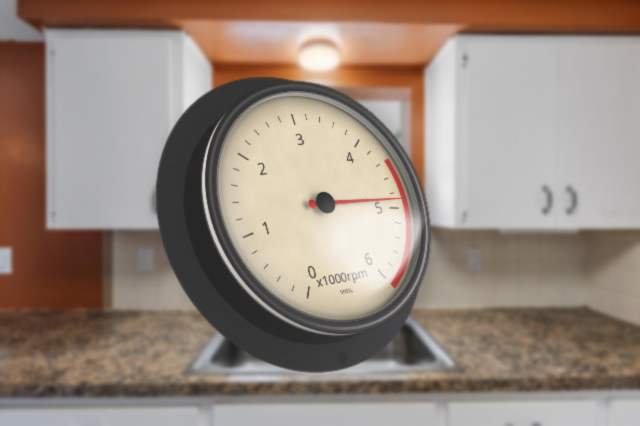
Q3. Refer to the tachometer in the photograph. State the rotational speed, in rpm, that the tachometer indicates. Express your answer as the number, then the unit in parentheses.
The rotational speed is 4900 (rpm)
